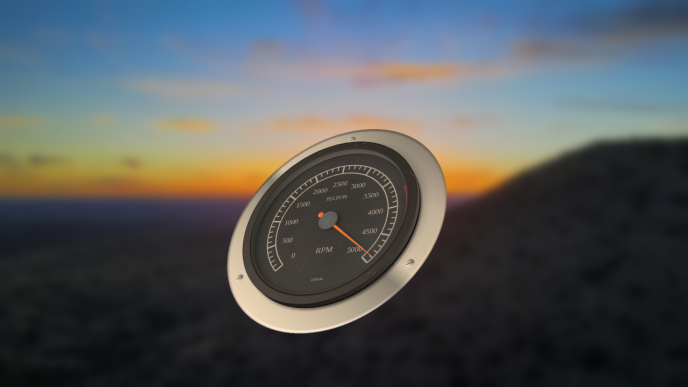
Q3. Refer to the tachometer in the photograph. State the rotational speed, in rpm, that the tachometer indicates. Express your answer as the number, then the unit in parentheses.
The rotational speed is 4900 (rpm)
